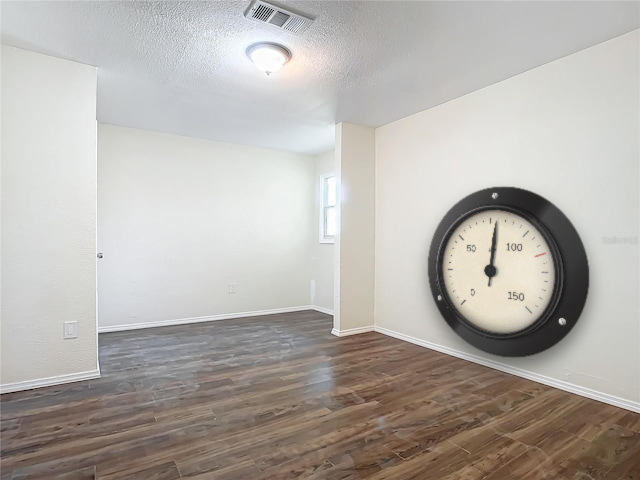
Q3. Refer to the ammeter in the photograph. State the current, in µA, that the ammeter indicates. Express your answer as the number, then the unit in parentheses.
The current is 80 (µA)
